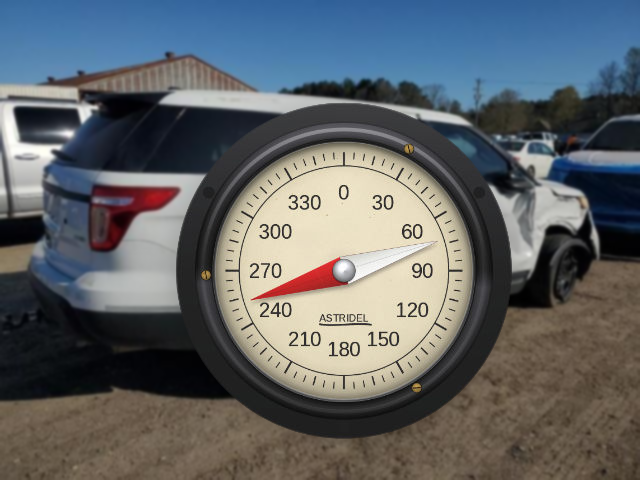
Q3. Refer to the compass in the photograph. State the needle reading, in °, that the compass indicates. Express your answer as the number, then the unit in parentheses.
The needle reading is 252.5 (°)
